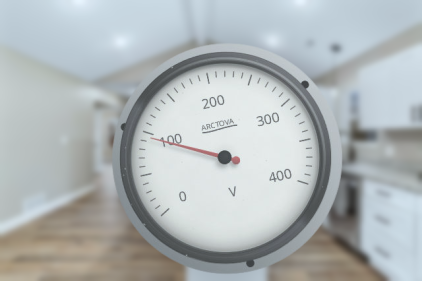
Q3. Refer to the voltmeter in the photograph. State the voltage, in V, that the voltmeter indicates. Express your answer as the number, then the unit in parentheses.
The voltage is 95 (V)
